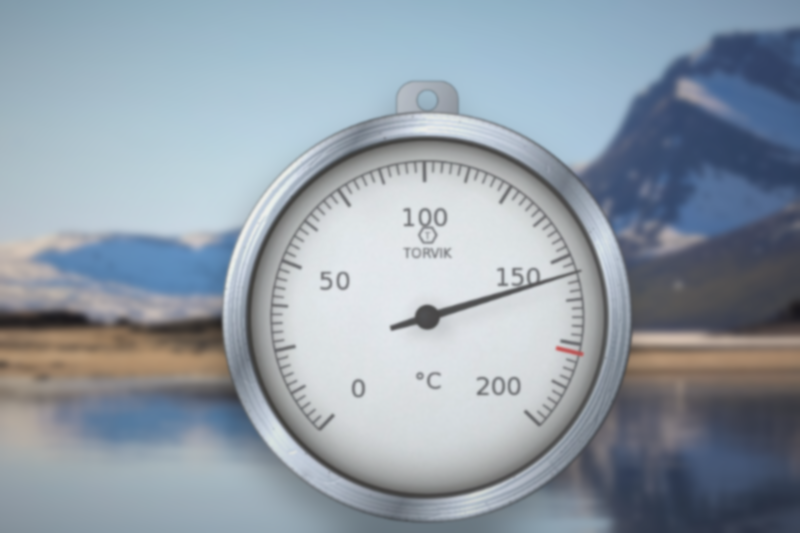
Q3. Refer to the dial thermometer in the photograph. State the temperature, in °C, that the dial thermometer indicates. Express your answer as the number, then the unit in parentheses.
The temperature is 155 (°C)
